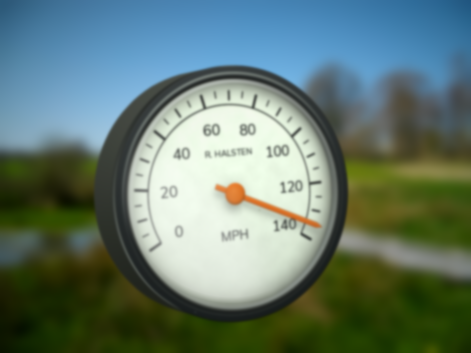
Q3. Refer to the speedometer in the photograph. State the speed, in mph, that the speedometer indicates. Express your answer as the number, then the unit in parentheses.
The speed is 135 (mph)
